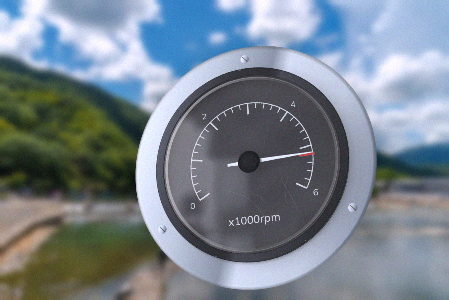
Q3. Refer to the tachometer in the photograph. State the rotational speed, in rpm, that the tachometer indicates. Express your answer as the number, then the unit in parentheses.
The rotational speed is 5200 (rpm)
